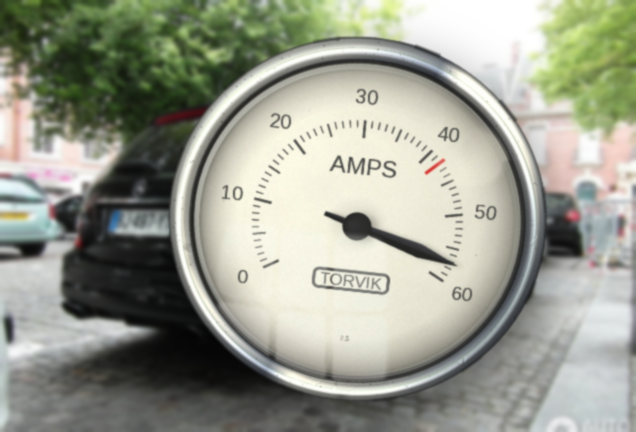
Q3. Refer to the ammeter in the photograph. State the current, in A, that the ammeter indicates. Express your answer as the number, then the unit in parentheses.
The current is 57 (A)
